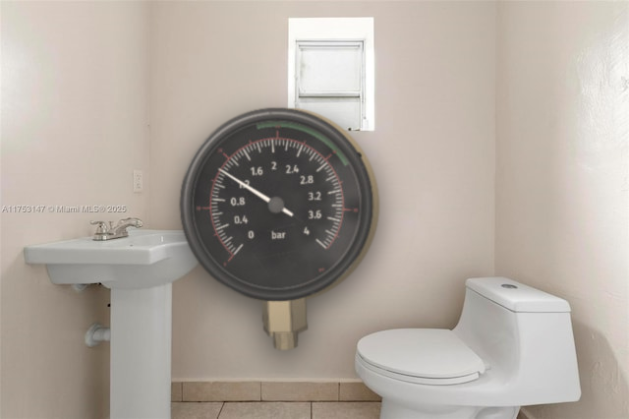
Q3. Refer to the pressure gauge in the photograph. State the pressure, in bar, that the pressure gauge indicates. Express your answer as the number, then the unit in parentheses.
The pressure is 1.2 (bar)
